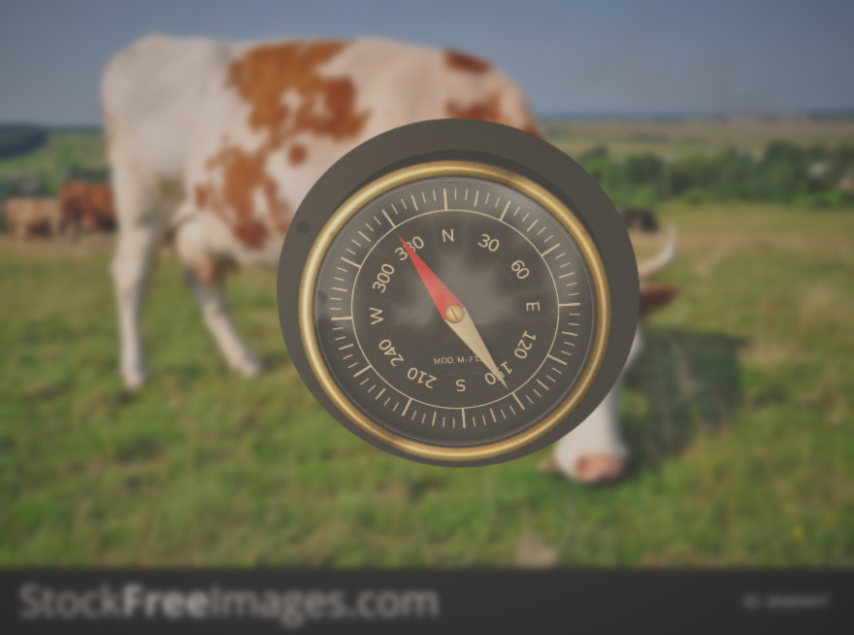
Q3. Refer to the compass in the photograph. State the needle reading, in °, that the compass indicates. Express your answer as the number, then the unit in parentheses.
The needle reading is 330 (°)
